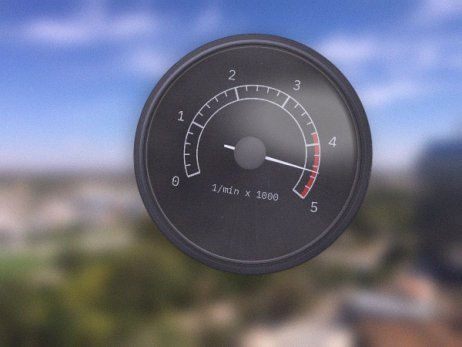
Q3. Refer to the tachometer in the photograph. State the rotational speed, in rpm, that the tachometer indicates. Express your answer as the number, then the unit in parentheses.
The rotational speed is 4500 (rpm)
